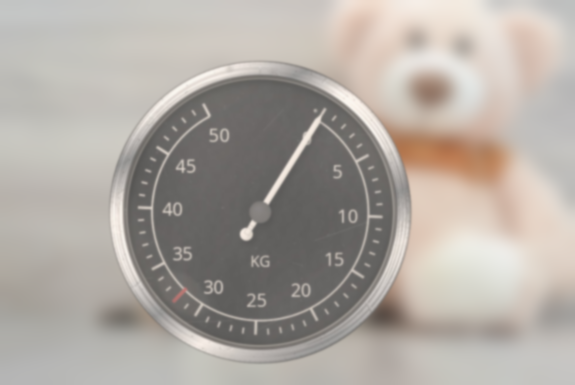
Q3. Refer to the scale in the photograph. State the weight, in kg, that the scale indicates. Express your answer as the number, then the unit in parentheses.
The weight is 0 (kg)
